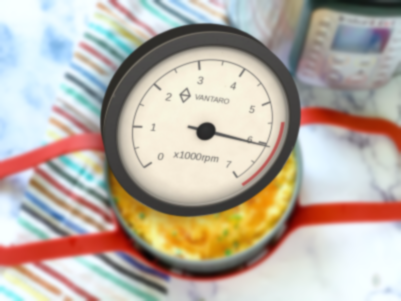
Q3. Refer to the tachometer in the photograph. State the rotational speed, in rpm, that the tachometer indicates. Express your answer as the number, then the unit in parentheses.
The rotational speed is 6000 (rpm)
